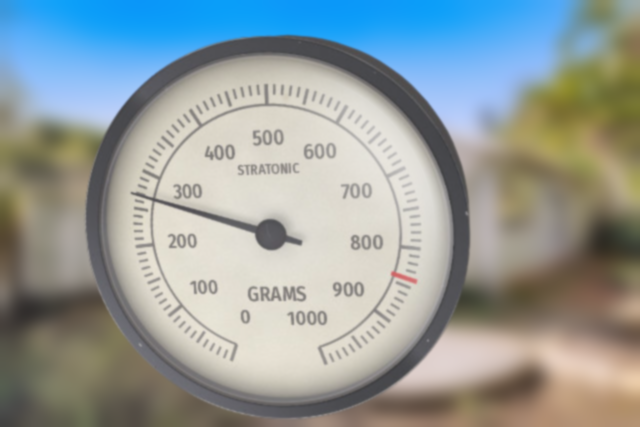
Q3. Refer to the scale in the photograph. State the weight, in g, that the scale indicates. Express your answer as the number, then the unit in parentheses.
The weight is 270 (g)
